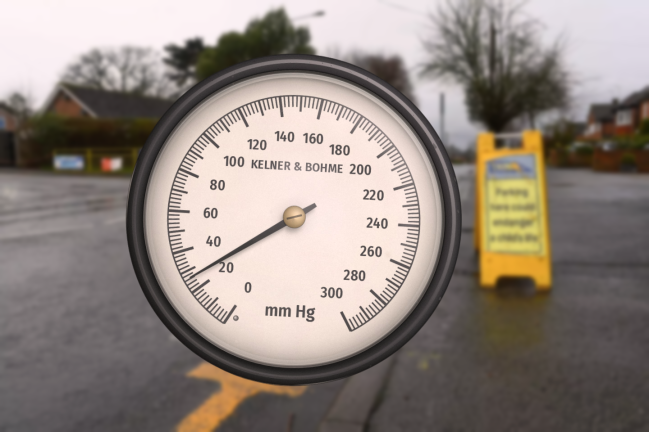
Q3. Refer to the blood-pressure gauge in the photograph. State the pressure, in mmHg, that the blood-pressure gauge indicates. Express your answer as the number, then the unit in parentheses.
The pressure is 26 (mmHg)
